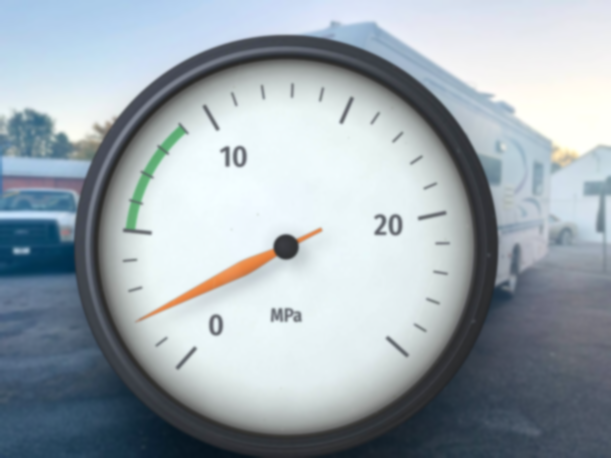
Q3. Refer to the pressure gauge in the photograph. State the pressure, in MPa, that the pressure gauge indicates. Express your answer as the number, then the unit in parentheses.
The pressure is 2 (MPa)
